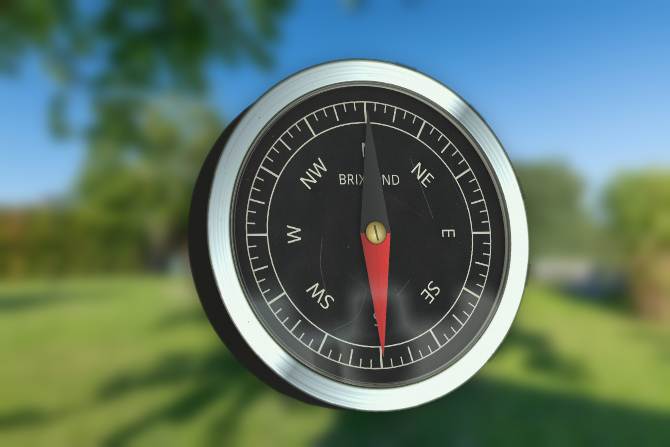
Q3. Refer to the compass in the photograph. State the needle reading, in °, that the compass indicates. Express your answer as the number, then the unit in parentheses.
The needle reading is 180 (°)
